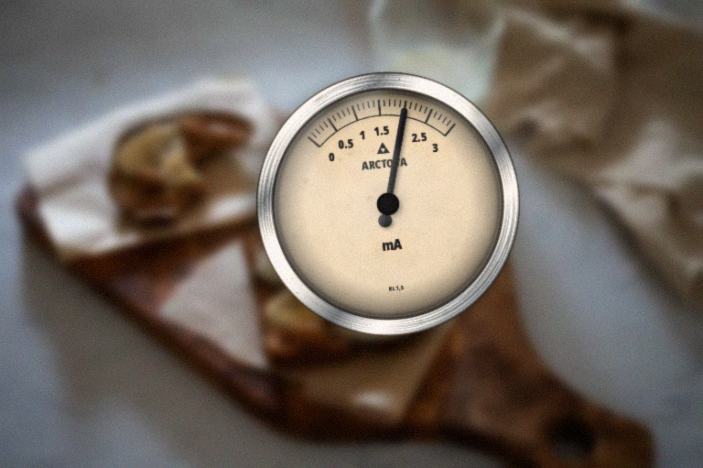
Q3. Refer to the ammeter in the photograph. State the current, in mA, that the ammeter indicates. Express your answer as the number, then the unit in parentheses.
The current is 2 (mA)
